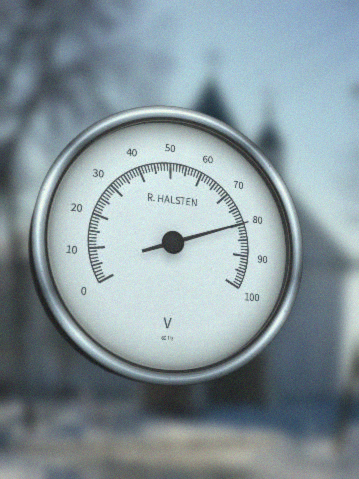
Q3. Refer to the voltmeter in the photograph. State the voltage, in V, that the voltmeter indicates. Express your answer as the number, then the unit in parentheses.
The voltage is 80 (V)
